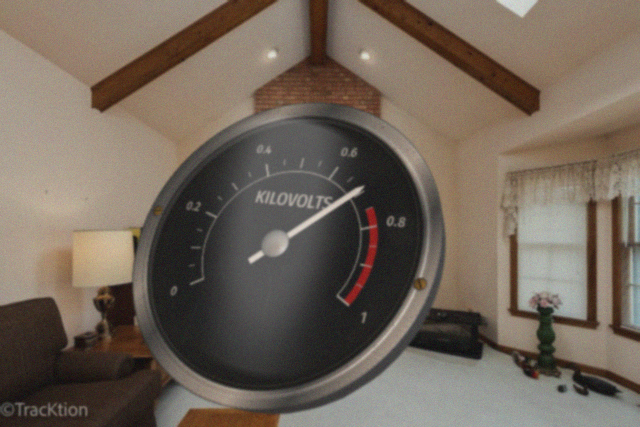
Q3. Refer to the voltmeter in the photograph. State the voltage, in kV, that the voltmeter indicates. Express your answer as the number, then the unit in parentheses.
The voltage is 0.7 (kV)
